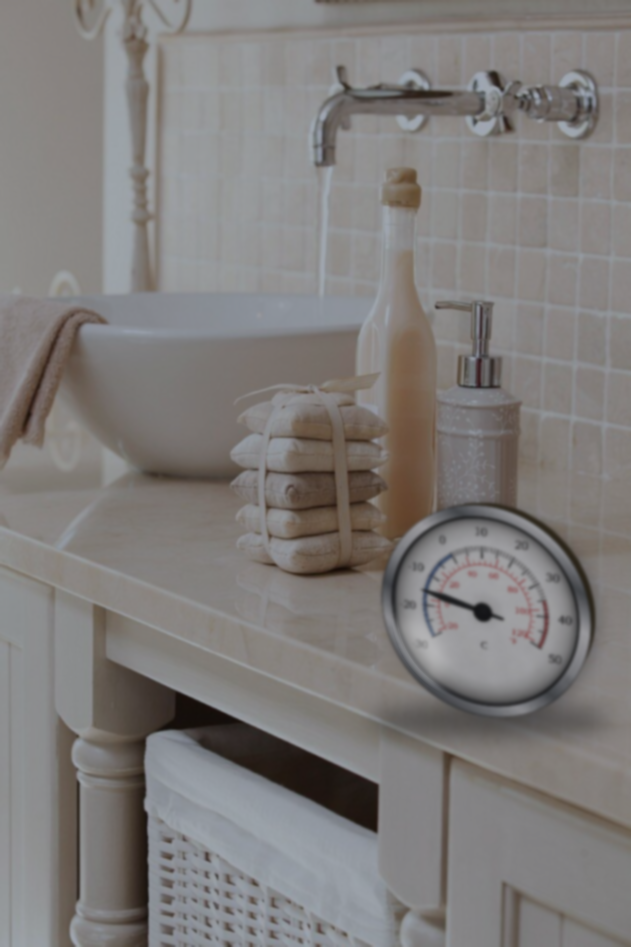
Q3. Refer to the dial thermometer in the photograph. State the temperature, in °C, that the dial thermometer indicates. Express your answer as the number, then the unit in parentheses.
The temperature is -15 (°C)
